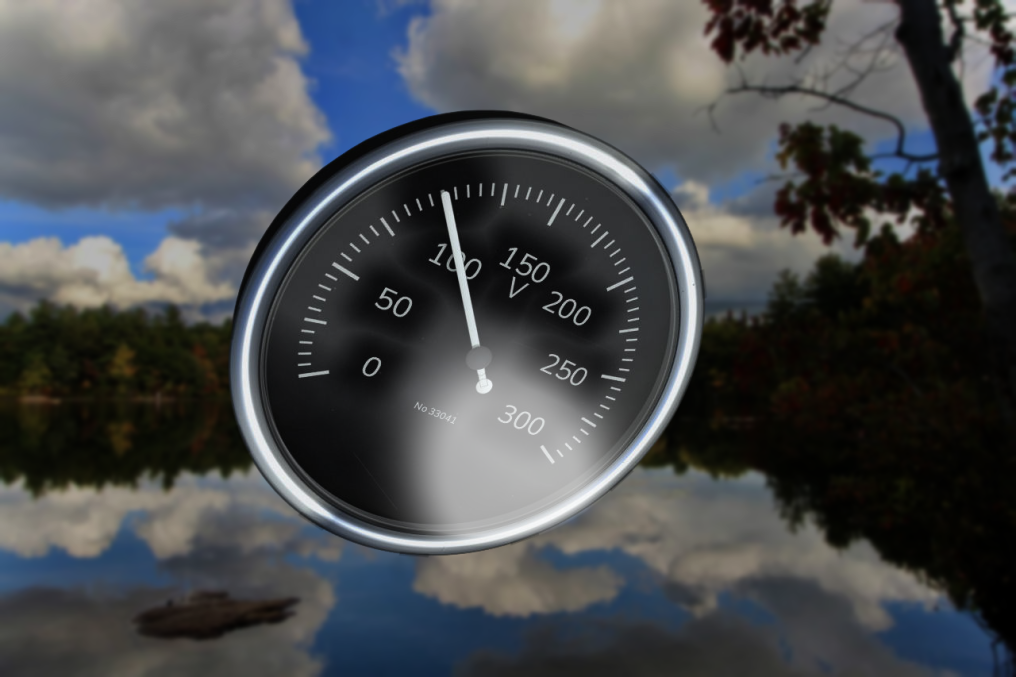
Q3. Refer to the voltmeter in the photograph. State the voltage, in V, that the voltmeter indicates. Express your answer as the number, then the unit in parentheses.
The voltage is 100 (V)
